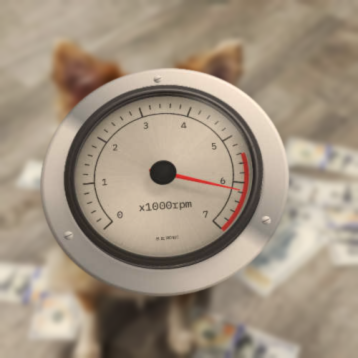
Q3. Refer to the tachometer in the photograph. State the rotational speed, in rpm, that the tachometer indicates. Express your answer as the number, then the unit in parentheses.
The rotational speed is 6200 (rpm)
